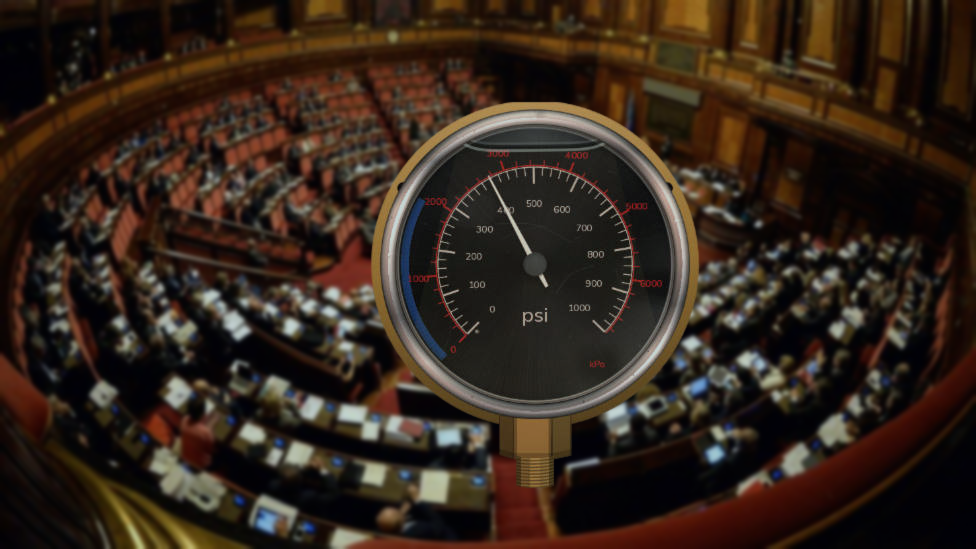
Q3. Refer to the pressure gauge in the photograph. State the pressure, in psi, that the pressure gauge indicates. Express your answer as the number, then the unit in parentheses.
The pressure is 400 (psi)
